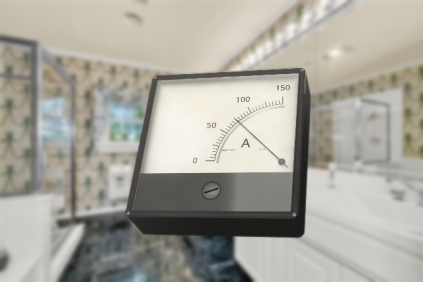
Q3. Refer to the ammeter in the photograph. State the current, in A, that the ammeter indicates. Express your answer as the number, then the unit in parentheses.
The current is 75 (A)
